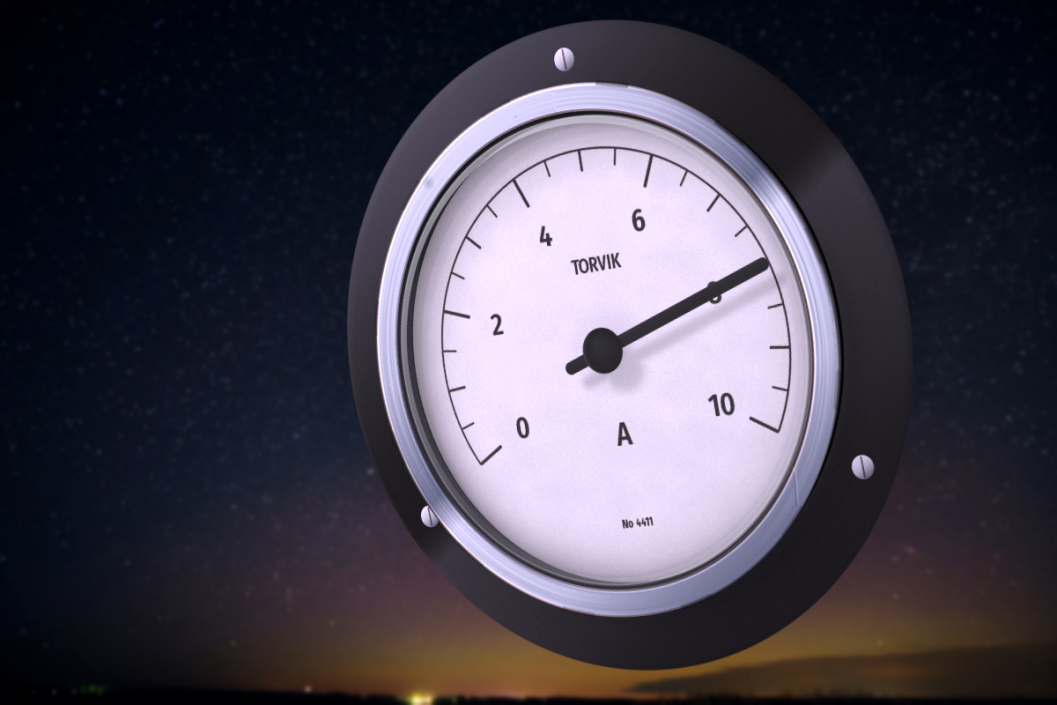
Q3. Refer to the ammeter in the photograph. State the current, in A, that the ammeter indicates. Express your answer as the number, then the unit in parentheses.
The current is 8 (A)
